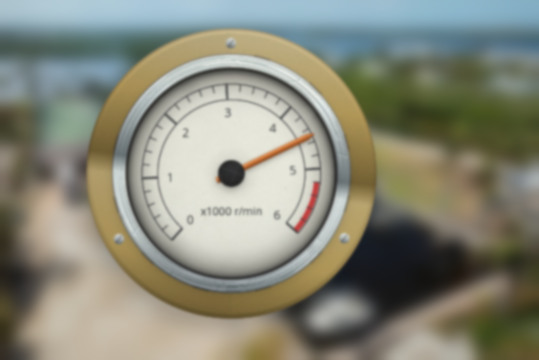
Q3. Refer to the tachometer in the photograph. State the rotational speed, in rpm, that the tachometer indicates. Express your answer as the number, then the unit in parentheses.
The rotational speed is 4500 (rpm)
